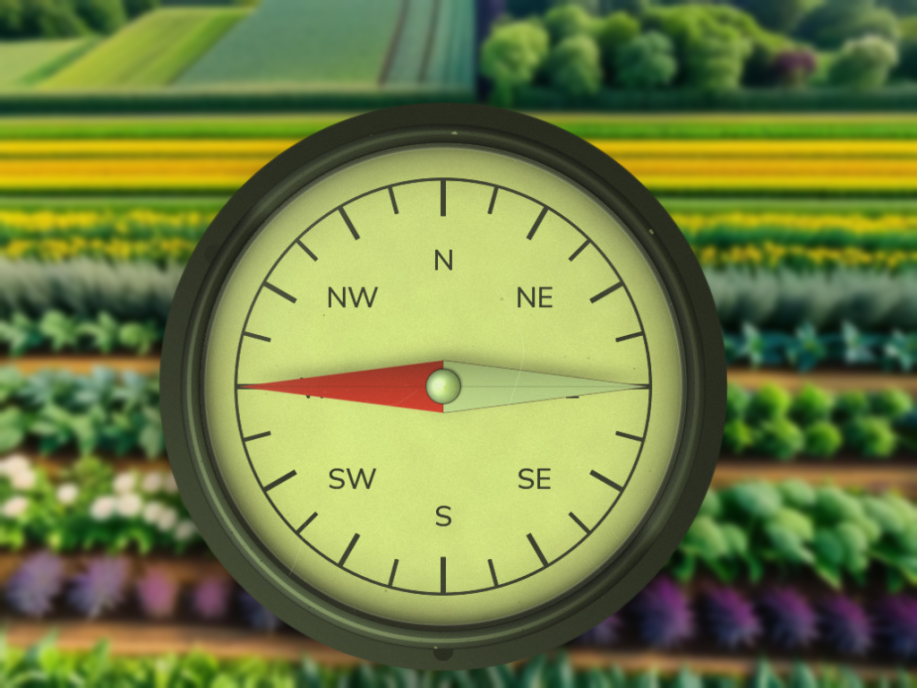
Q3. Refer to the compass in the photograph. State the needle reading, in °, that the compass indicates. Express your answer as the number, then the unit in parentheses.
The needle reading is 270 (°)
